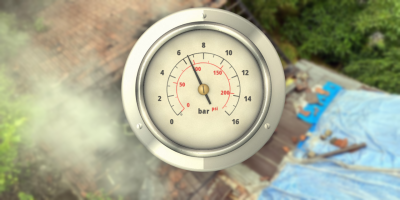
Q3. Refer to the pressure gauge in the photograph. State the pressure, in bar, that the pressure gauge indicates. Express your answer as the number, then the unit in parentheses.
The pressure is 6.5 (bar)
